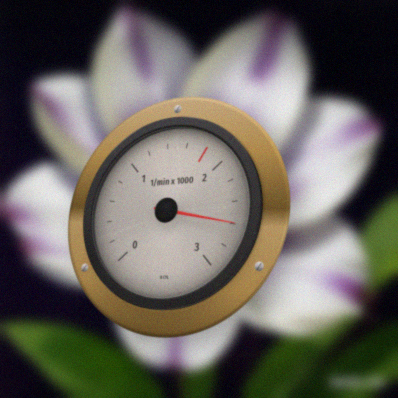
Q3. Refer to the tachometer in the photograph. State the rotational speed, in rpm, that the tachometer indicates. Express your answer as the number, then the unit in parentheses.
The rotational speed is 2600 (rpm)
